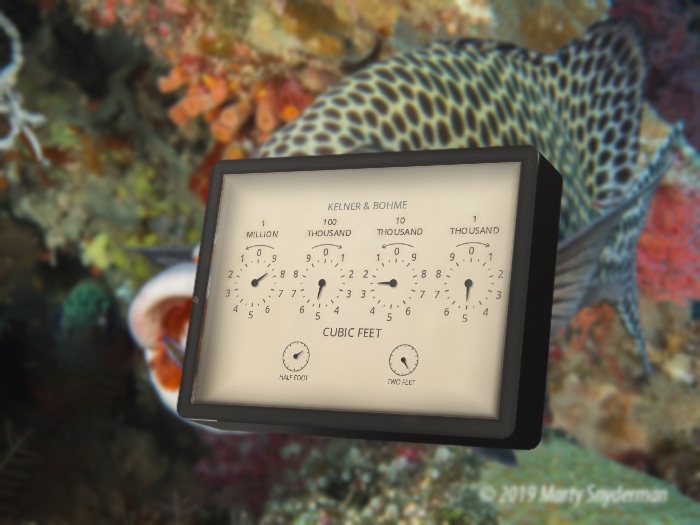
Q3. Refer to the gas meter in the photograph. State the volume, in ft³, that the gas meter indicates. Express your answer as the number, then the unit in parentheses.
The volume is 852500 (ft³)
